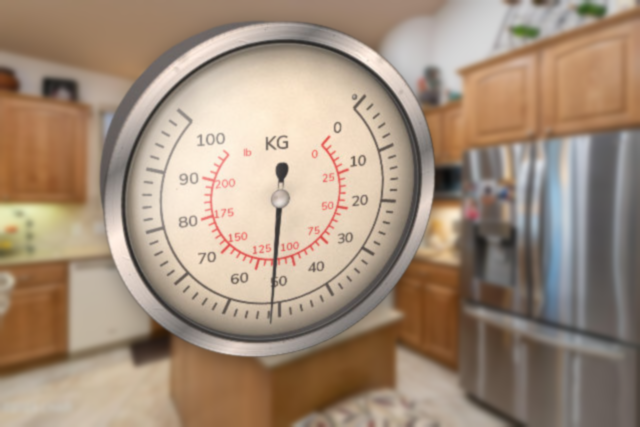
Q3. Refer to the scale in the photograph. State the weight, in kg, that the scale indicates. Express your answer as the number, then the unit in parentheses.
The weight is 52 (kg)
